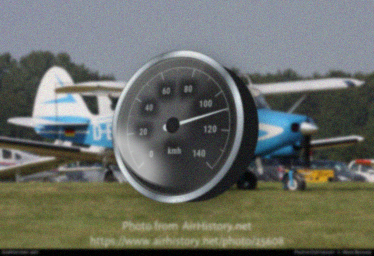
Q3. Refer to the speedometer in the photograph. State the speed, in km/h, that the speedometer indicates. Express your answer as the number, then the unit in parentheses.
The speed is 110 (km/h)
